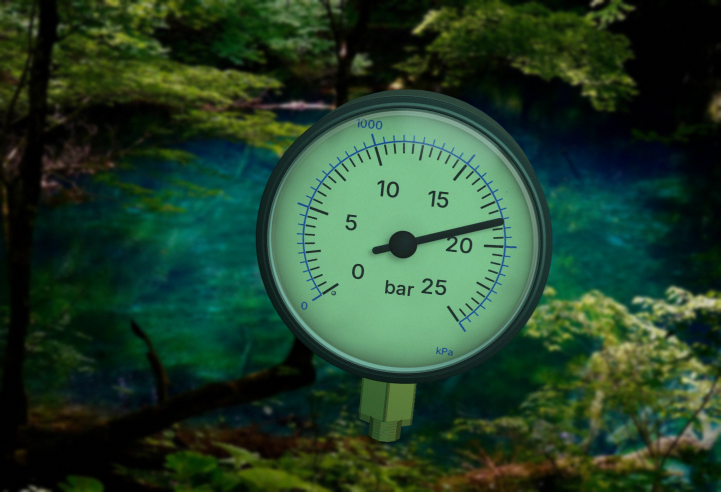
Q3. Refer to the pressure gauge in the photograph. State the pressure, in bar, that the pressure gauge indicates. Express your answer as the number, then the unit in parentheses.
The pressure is 18.5 (bar)
